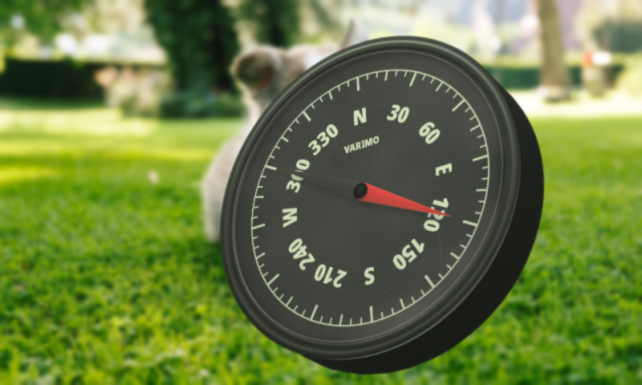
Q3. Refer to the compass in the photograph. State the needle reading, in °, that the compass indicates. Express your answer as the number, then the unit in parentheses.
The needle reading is 120 (°)
